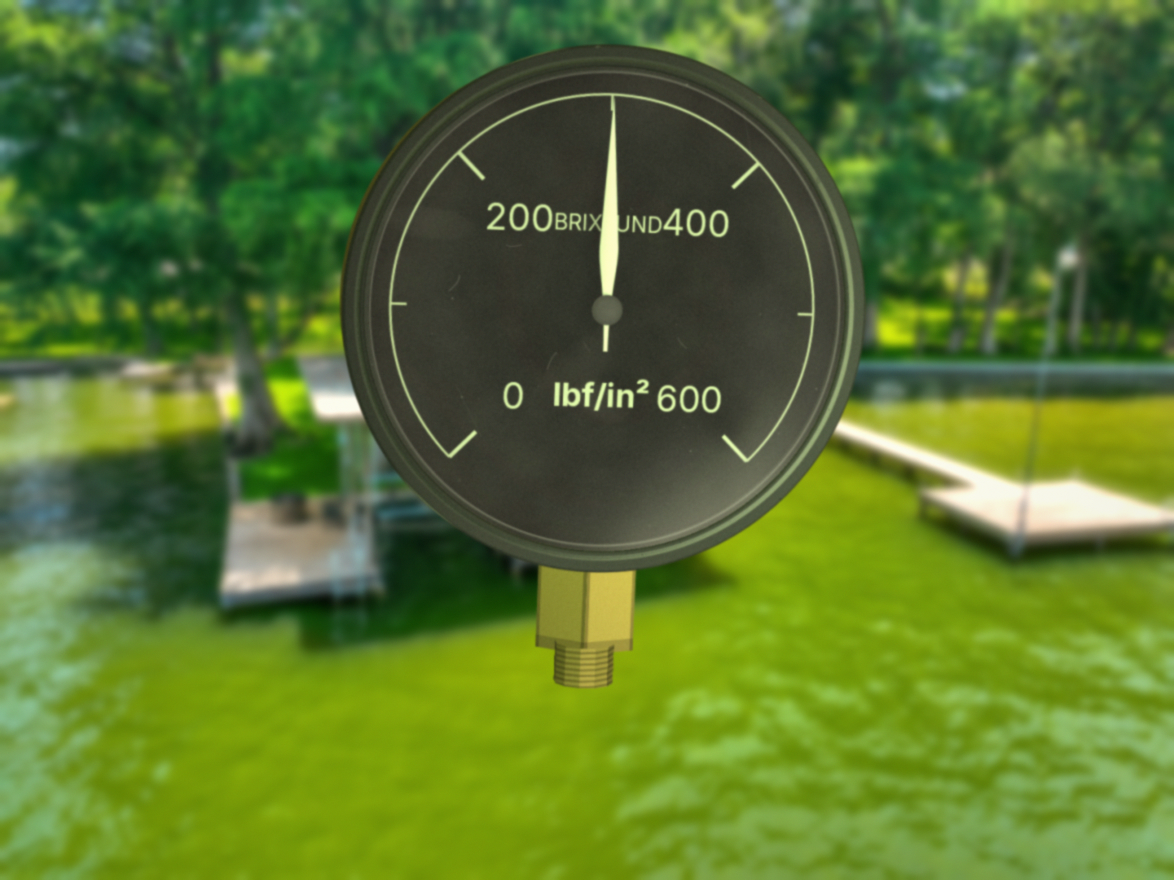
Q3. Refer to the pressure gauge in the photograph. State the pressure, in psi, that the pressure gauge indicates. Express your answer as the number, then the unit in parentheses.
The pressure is 300 (psi)
